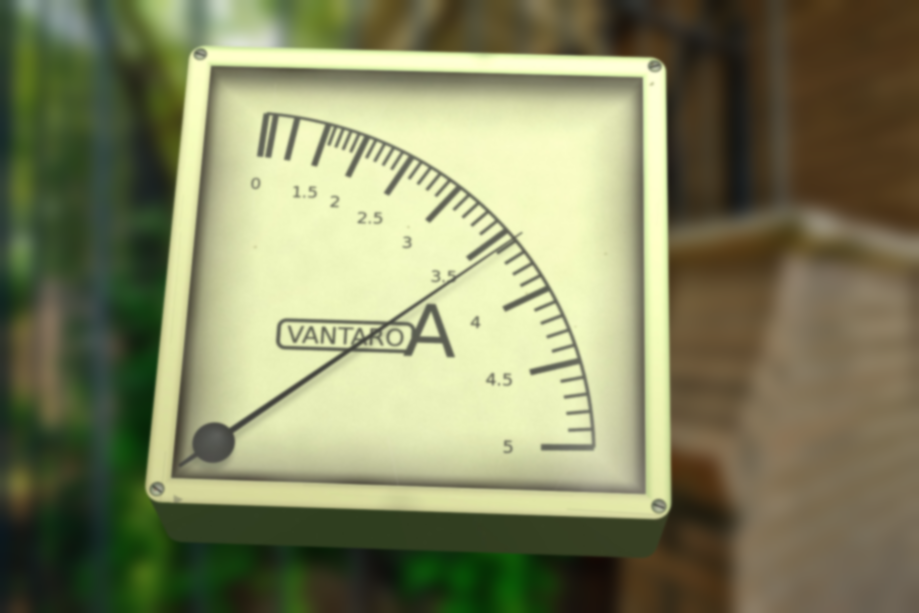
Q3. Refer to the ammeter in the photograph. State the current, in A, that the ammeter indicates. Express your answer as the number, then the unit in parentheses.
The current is 3.6 (A)
